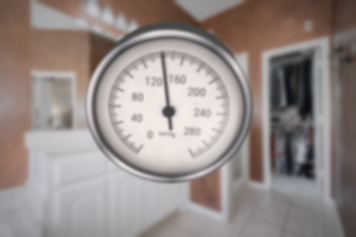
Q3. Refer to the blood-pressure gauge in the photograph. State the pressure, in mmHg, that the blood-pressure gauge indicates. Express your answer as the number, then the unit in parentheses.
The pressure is 140 (mmHg)
